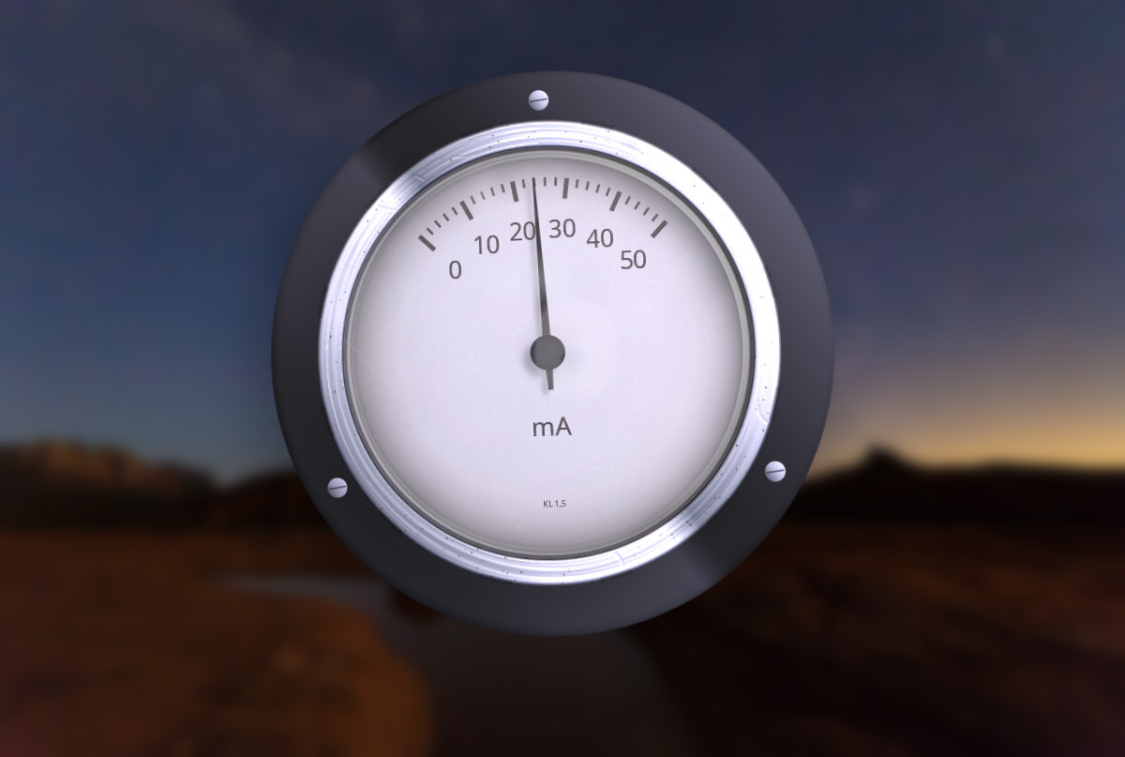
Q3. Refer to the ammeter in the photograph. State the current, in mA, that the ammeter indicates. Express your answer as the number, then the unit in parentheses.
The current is 24 (mA)
